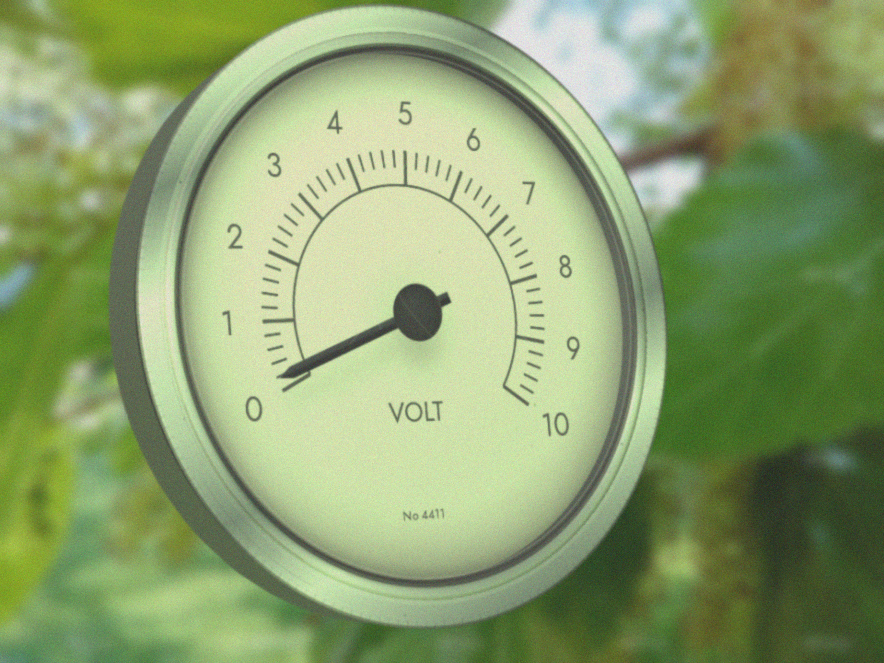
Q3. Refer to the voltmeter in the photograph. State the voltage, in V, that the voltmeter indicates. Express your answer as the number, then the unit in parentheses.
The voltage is 0.2 (V)
